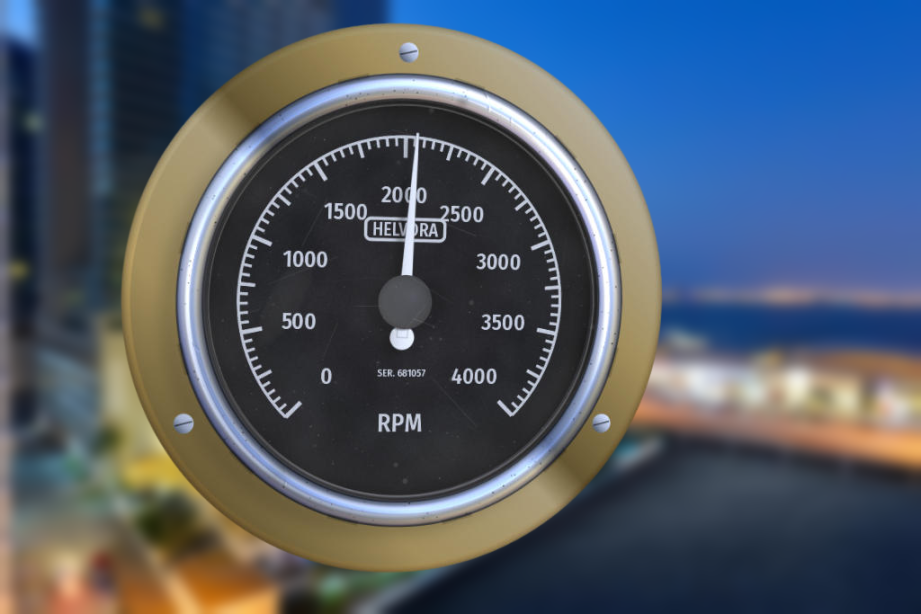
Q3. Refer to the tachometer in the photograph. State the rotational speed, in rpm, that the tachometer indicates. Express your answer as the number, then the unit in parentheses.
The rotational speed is 2050 (rpm)
